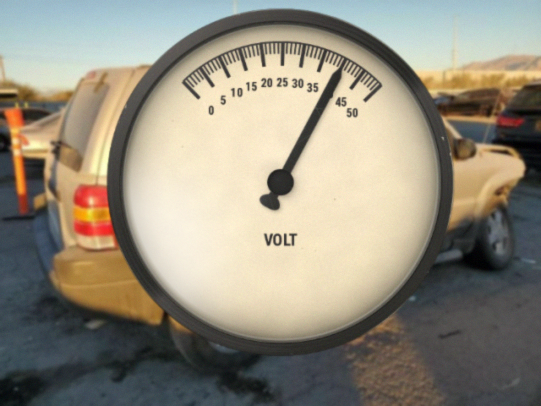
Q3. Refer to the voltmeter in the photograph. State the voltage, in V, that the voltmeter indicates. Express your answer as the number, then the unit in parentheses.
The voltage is 40 (V)
